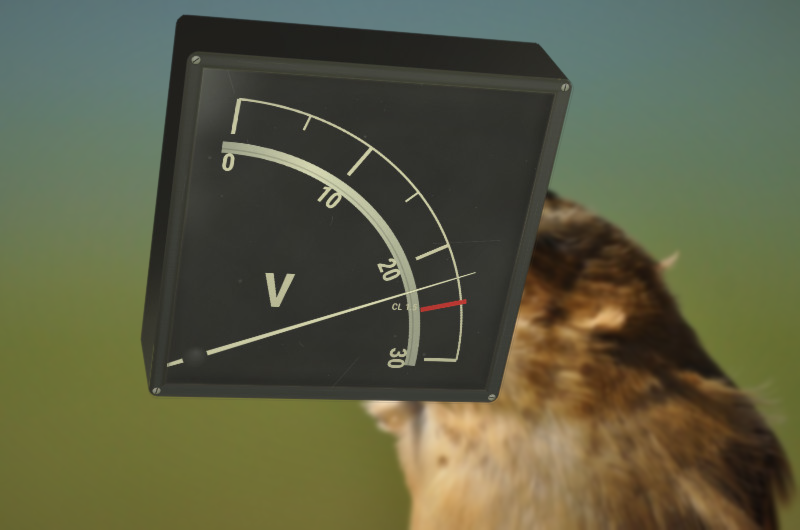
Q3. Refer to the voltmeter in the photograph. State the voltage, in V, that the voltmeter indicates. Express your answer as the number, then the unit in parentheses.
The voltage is 22.5 (V)
